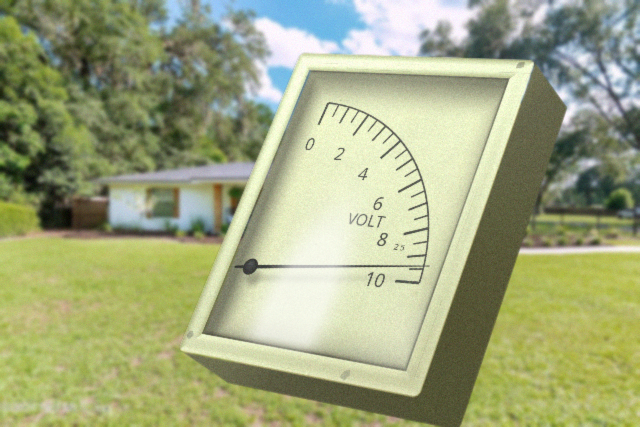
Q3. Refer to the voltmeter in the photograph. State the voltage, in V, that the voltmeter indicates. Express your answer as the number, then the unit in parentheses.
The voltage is 9.5 (V)
